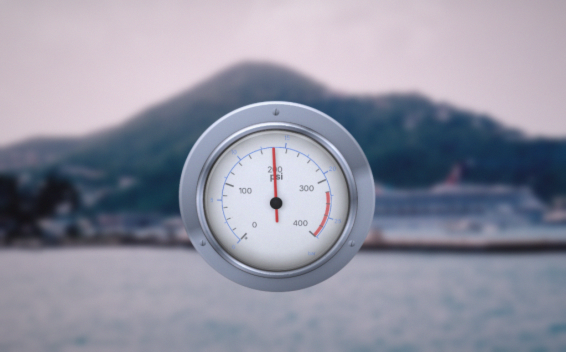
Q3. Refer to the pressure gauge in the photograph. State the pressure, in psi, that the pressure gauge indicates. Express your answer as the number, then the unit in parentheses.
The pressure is 200 (psi)
